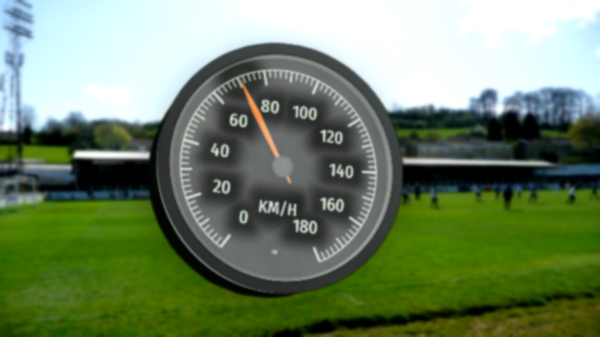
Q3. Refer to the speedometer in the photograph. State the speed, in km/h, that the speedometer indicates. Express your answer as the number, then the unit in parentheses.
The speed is 70 (km/h)
